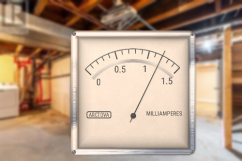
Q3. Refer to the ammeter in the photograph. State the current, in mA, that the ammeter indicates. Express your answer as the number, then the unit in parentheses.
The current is 1.2 (mA)
